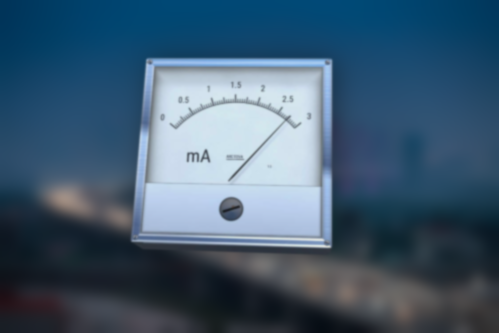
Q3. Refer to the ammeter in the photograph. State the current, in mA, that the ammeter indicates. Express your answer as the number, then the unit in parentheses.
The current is 2.75 (mA)
